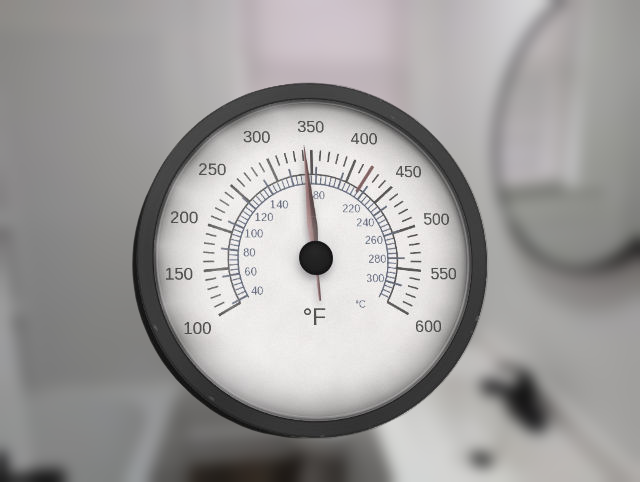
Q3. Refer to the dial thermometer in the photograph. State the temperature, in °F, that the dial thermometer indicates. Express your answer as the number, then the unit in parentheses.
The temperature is 340 (°F)
